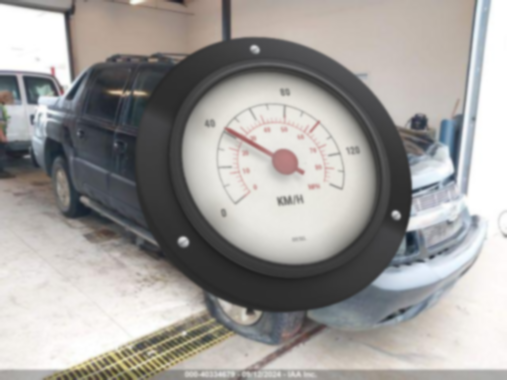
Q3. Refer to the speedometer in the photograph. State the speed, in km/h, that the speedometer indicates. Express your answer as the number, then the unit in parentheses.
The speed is 40 (km/h)
